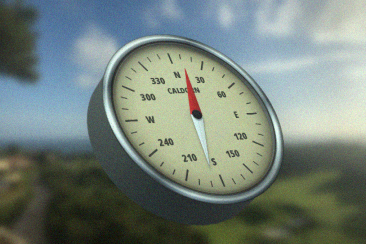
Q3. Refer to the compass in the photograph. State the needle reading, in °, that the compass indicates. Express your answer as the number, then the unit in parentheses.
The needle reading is 10 (°)
